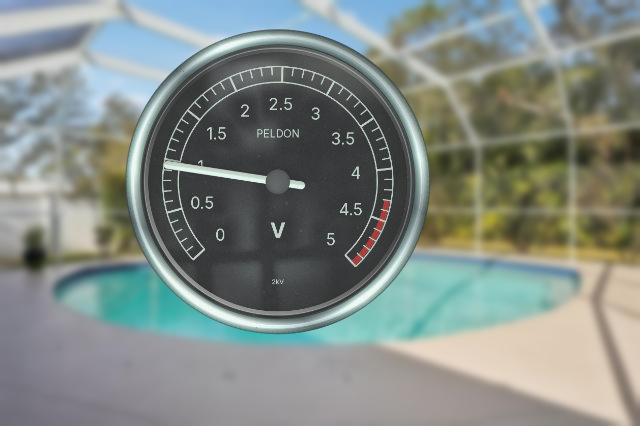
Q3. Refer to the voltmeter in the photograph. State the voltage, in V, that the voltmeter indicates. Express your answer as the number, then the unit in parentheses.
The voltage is 0.95 (V)
